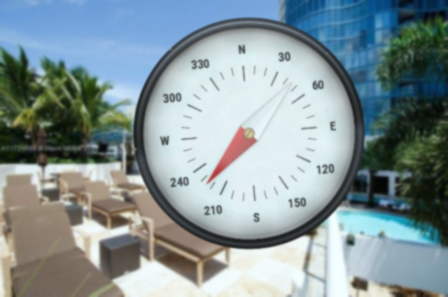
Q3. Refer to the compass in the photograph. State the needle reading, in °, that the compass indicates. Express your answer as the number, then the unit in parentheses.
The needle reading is 225 (°)
